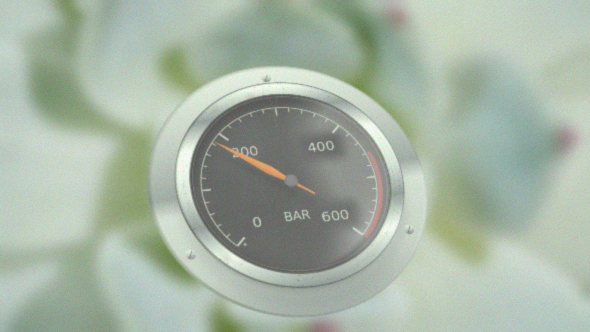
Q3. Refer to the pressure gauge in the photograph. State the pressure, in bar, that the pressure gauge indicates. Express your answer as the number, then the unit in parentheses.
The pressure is 180 (bar)
